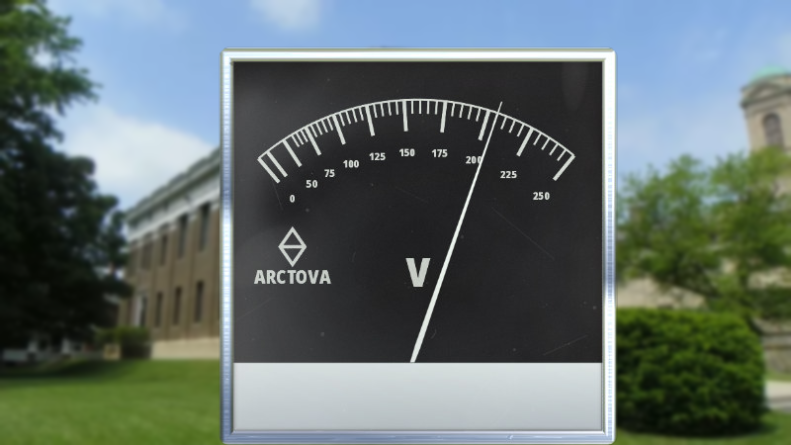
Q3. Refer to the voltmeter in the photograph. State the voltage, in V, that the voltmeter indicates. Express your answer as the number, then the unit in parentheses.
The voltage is 205 (V)
